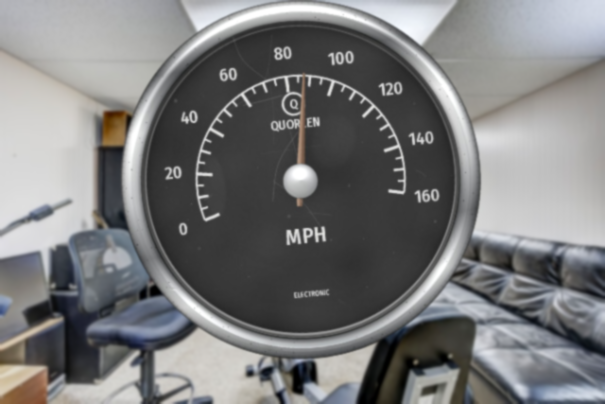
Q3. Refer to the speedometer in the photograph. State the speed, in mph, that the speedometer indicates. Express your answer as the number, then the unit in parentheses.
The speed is 87.5 (mph)
